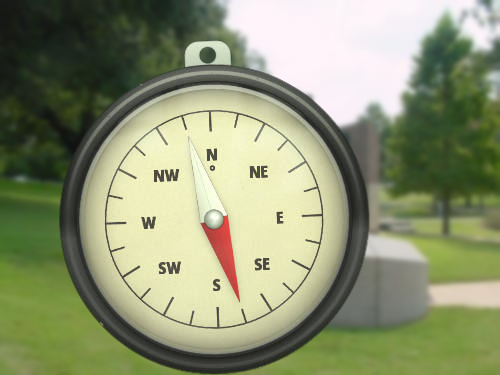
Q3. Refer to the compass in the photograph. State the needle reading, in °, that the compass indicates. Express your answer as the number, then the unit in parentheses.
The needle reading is 165 (°)
